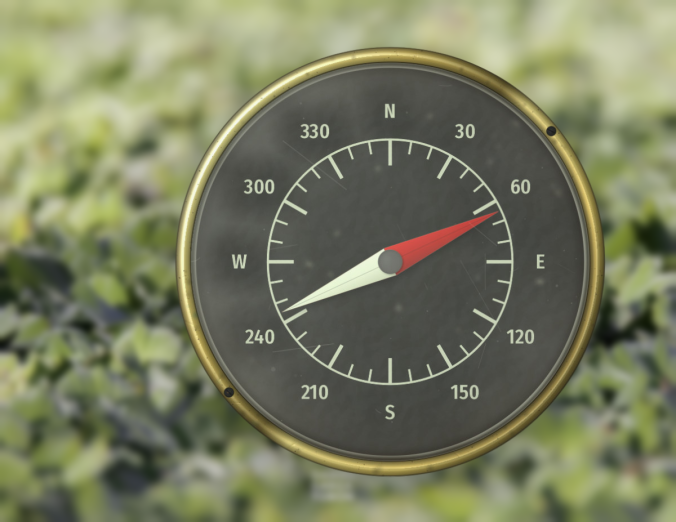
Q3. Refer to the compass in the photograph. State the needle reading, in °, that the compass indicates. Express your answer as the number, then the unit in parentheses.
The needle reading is 65 (°)
